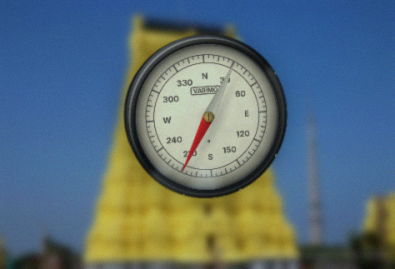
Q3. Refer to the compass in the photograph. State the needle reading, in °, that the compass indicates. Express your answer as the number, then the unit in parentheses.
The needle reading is 210 (°)
